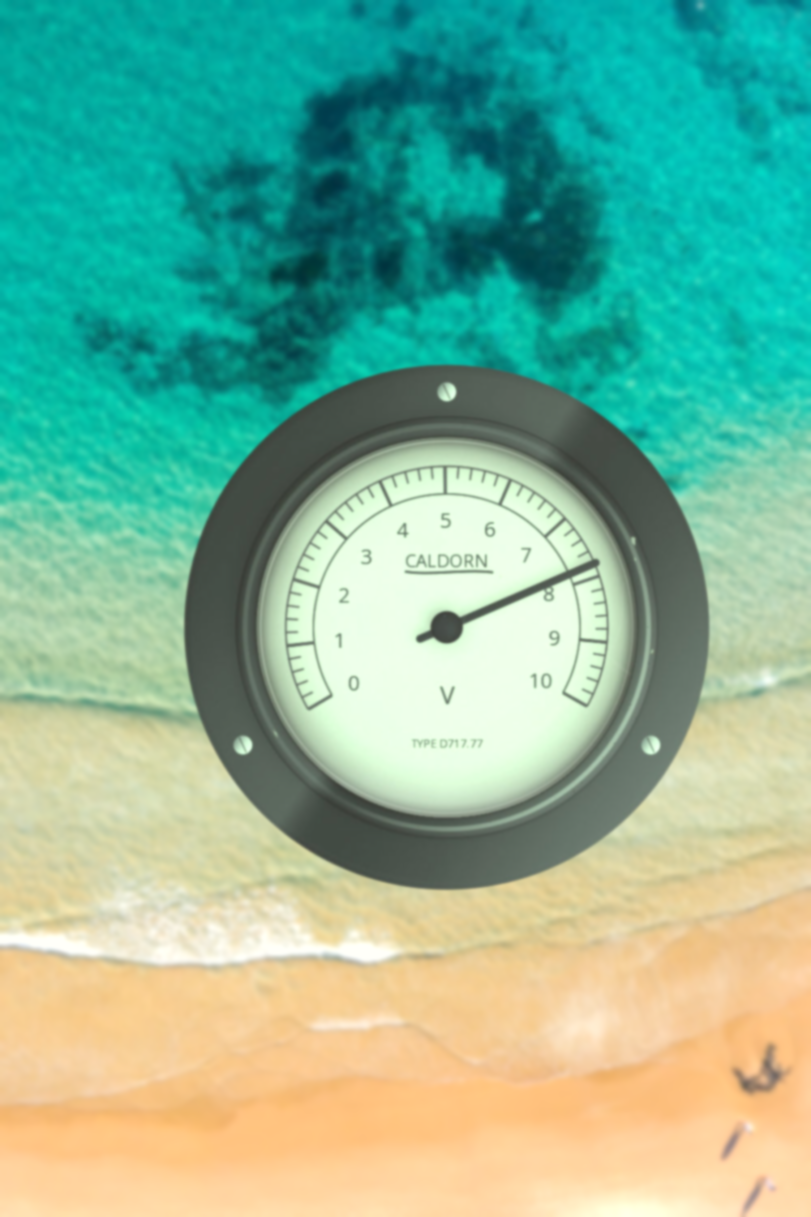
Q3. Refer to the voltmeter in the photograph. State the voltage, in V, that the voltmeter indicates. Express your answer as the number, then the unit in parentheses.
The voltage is 7.8 (V)
